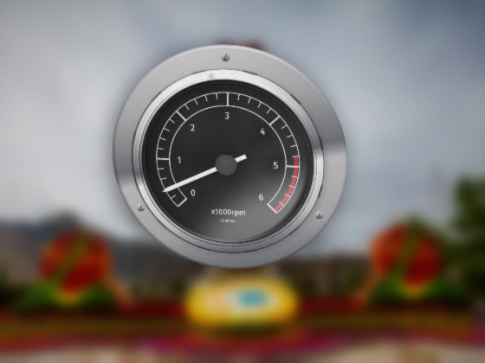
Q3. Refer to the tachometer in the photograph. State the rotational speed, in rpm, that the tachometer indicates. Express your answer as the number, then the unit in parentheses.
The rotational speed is 400 (rpm)
